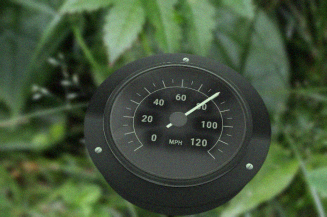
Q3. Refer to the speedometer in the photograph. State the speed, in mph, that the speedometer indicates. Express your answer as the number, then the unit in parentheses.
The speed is 80 (mph)
